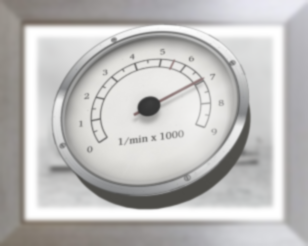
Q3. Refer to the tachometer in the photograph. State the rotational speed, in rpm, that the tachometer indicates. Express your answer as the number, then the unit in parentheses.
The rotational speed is 7000 (rpm)
